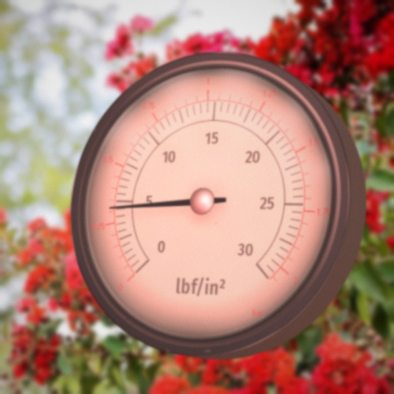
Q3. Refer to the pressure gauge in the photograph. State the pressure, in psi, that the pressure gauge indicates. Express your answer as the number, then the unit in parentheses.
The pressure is 4.5 (psi)
